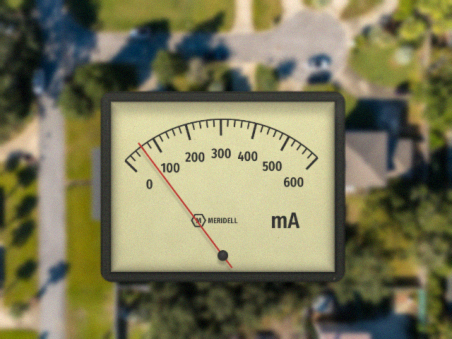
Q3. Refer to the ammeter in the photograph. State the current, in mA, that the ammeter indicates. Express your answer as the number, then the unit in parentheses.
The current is 60 (mA)
